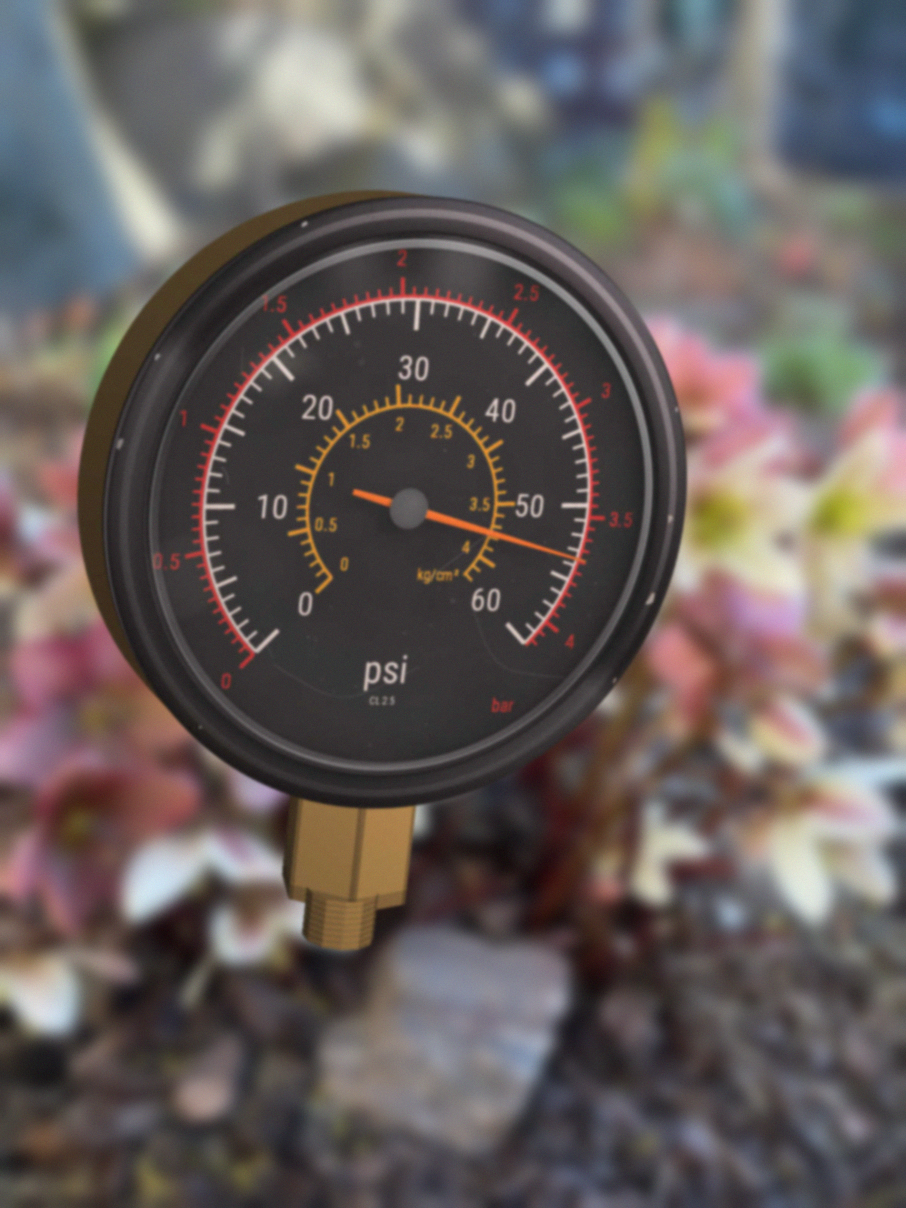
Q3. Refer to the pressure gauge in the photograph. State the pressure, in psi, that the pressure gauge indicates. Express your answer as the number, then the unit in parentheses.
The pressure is 53.5 (psi)
